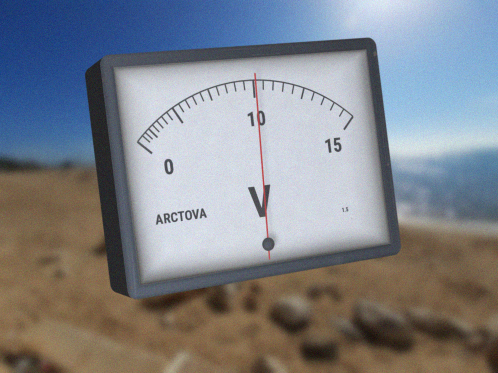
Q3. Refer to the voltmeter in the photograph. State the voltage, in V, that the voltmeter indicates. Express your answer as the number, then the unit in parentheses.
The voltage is 10 (V)
